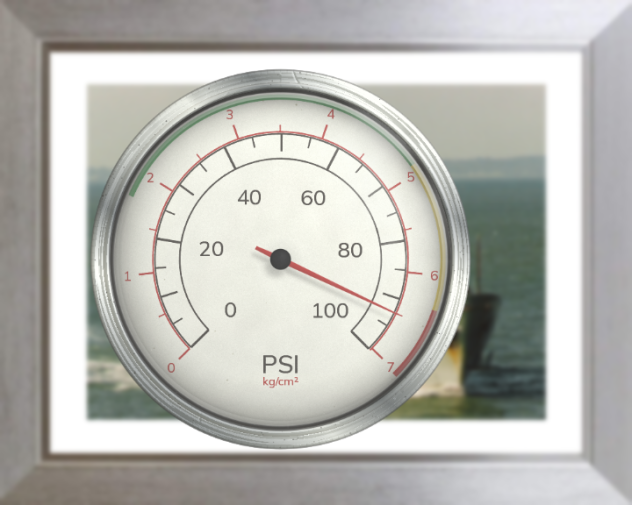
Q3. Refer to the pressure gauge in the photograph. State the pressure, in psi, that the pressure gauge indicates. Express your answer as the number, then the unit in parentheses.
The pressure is 92.5 (psi)
